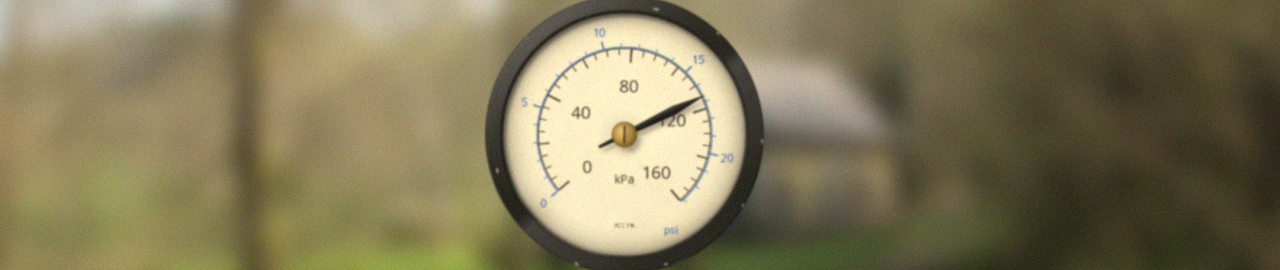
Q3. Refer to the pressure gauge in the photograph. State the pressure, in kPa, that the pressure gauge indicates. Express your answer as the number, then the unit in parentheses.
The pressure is 115 (kPa)
